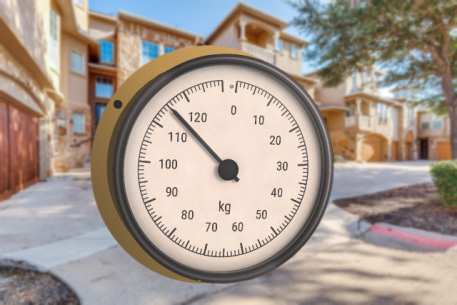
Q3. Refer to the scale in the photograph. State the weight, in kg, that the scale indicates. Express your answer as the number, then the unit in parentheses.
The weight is 115 (kg)
